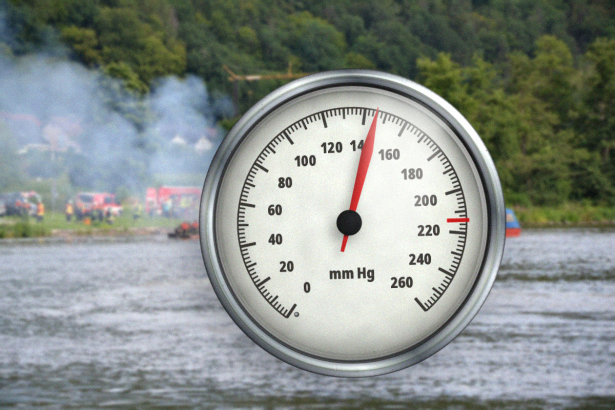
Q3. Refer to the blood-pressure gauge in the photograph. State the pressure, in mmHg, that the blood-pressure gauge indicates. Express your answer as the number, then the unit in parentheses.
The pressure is 146 (mmHg)
